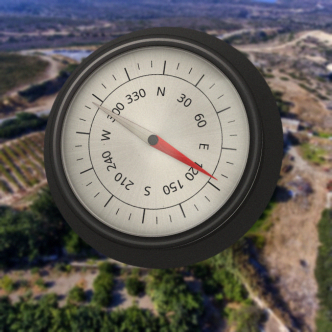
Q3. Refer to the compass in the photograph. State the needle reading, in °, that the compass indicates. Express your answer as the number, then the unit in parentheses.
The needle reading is 115 (°)
